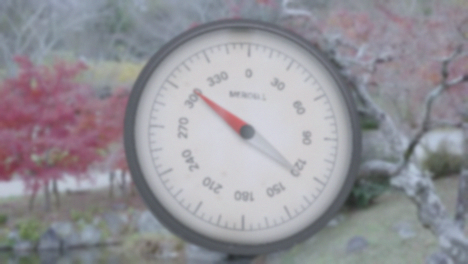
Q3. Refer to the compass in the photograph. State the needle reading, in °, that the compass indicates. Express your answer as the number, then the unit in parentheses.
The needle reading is 305 (°)
